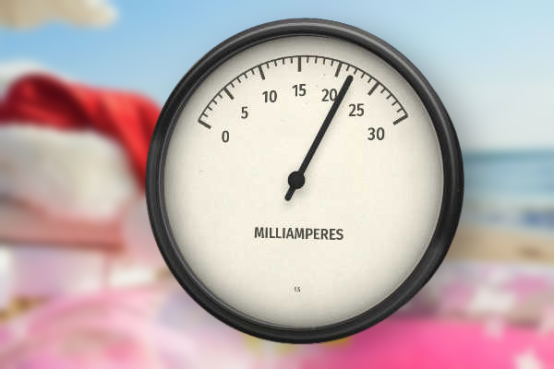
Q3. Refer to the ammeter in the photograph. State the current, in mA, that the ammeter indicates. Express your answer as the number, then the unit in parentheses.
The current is 22 (mA)
